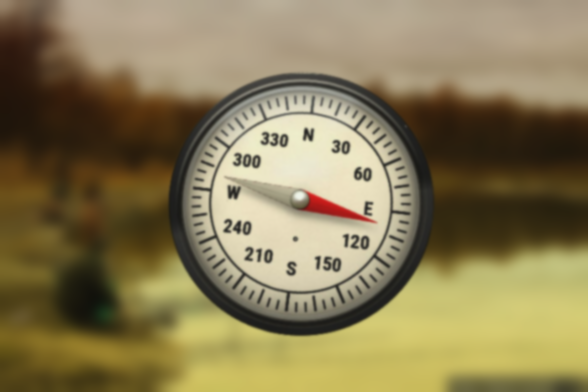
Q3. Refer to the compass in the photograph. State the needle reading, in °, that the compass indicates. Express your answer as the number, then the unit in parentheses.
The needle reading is 100 (°)
